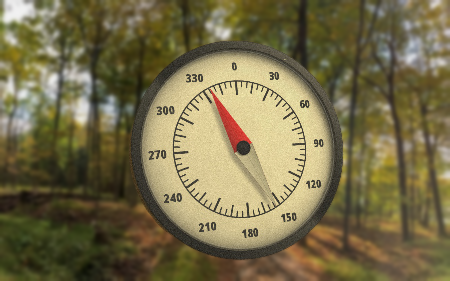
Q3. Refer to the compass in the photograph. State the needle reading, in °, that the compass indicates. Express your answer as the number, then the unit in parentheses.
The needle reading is 335 (°)
